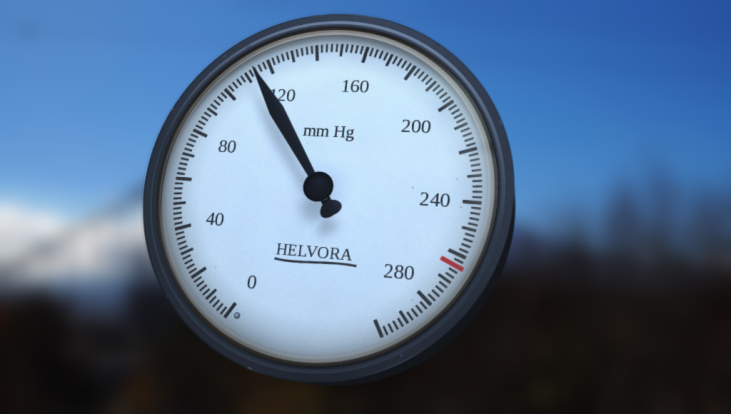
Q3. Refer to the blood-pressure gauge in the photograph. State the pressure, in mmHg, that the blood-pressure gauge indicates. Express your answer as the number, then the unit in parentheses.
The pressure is 114 (mmHg)
